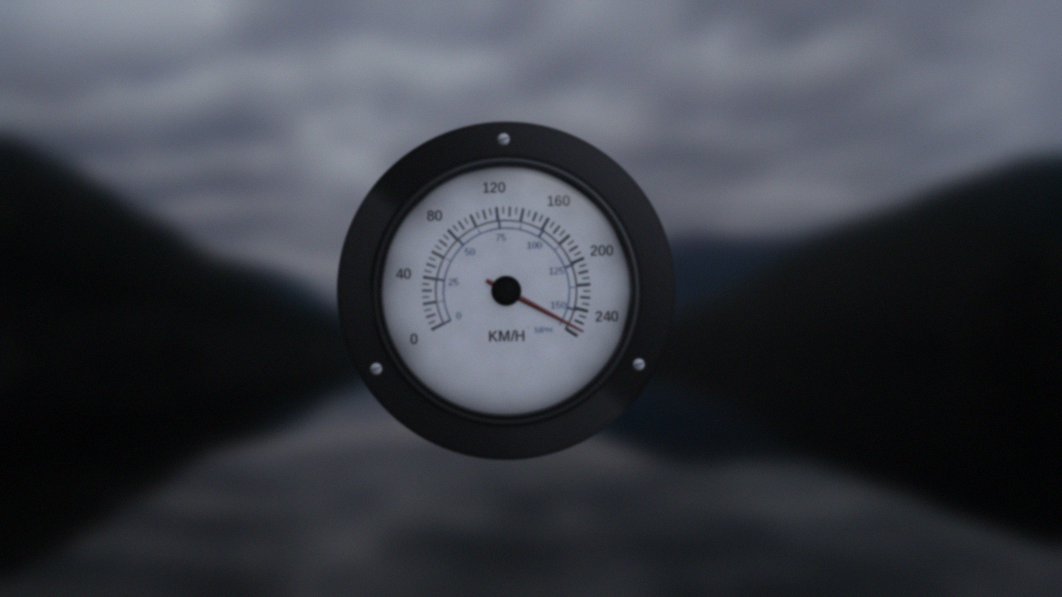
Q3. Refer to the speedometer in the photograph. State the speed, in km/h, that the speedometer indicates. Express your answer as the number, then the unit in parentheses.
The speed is 255 (km/h)
